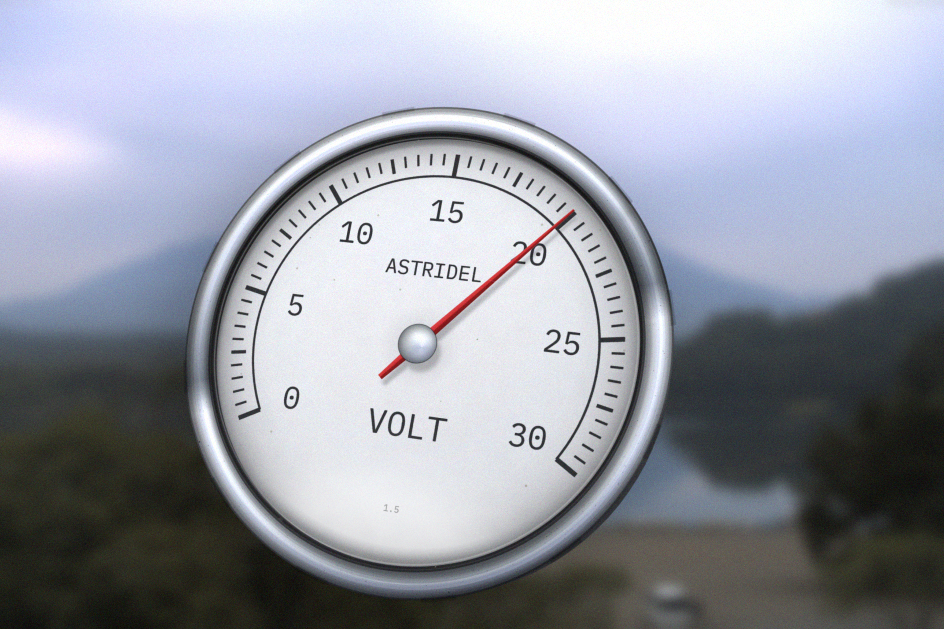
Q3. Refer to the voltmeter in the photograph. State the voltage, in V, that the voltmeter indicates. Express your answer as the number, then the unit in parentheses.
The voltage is 20 (V)
